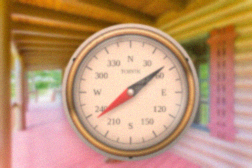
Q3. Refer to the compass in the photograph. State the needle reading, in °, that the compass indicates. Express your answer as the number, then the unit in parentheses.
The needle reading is 232.5 (°)
